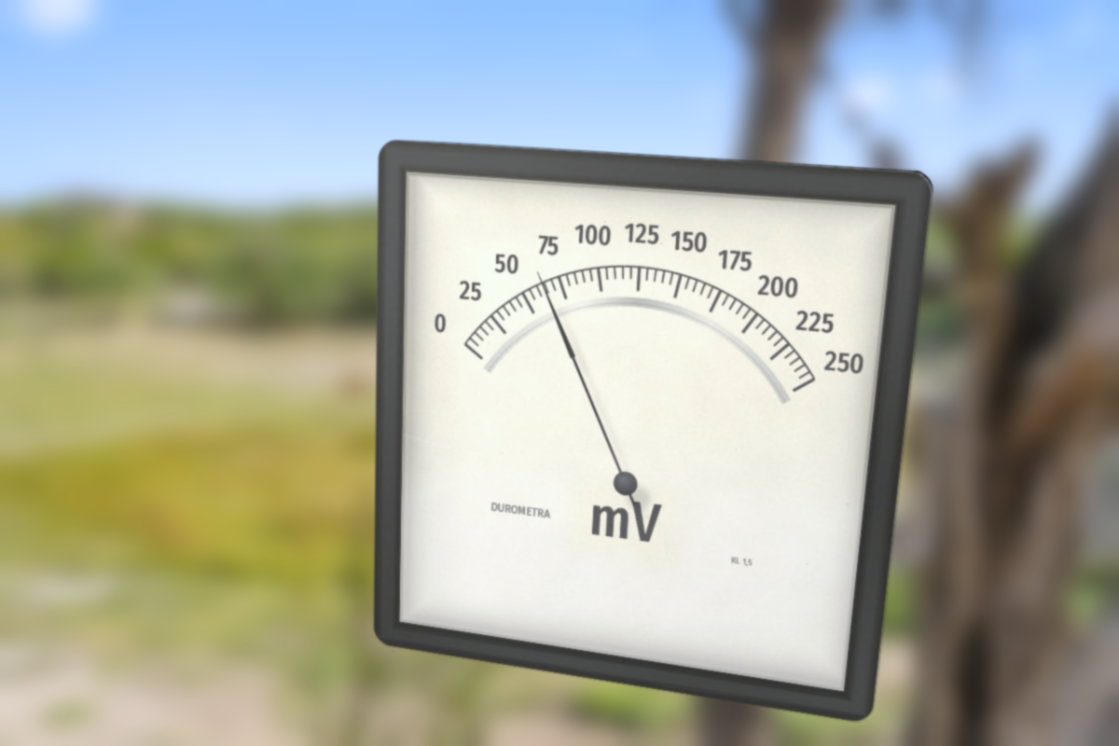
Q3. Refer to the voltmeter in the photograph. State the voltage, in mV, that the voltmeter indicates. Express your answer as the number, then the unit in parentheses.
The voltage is 65 (mV)
